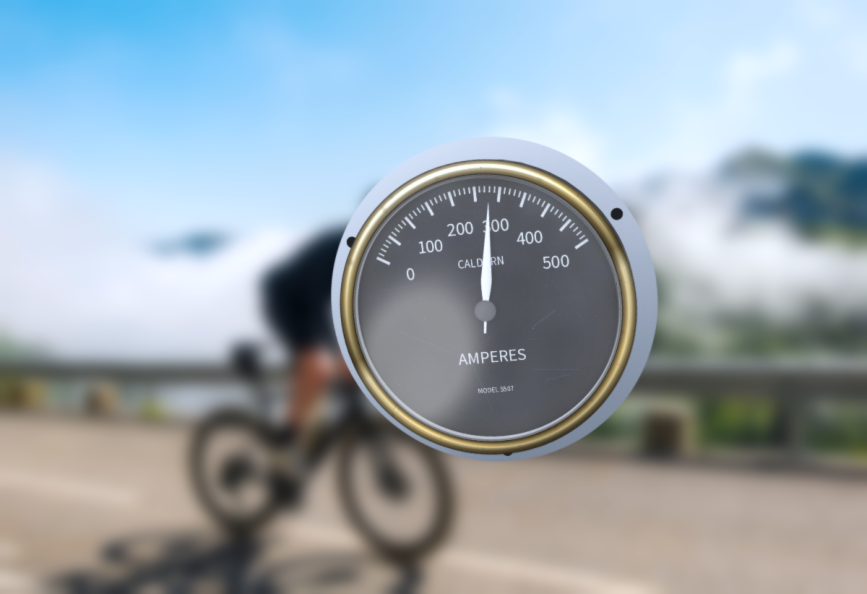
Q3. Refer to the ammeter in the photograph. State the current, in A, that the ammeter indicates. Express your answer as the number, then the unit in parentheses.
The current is 280 (A)
